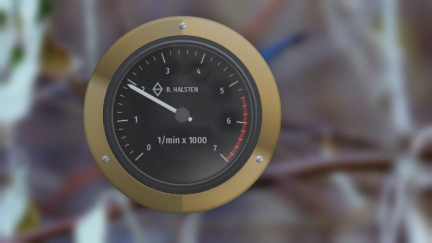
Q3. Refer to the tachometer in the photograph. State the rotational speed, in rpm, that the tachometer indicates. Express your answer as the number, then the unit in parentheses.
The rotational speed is 1900 (rpm)
